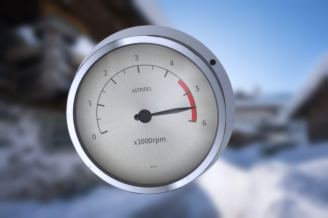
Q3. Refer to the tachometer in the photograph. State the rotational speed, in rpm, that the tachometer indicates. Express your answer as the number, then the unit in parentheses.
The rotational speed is 5500 (rpm)
